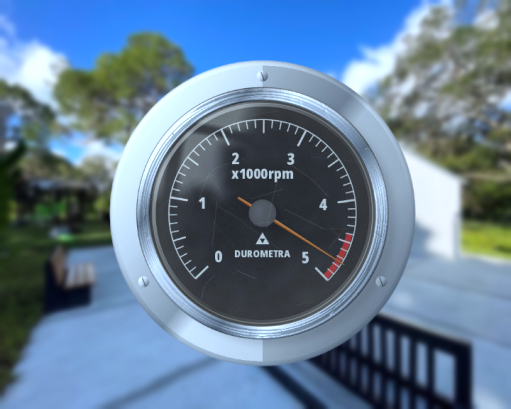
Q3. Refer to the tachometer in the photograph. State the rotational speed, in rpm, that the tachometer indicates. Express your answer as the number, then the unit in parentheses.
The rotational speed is 4750 (rpm)
